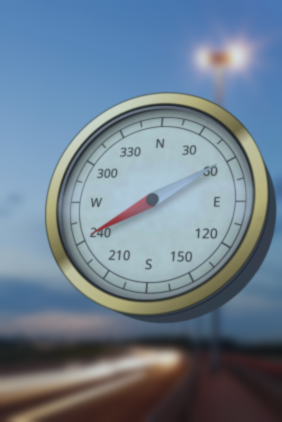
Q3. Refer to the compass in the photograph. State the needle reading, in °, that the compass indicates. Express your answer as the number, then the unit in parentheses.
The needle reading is 240 (°)
